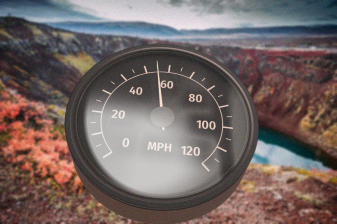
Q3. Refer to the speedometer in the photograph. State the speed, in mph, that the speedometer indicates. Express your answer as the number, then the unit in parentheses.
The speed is 55 (mph)
